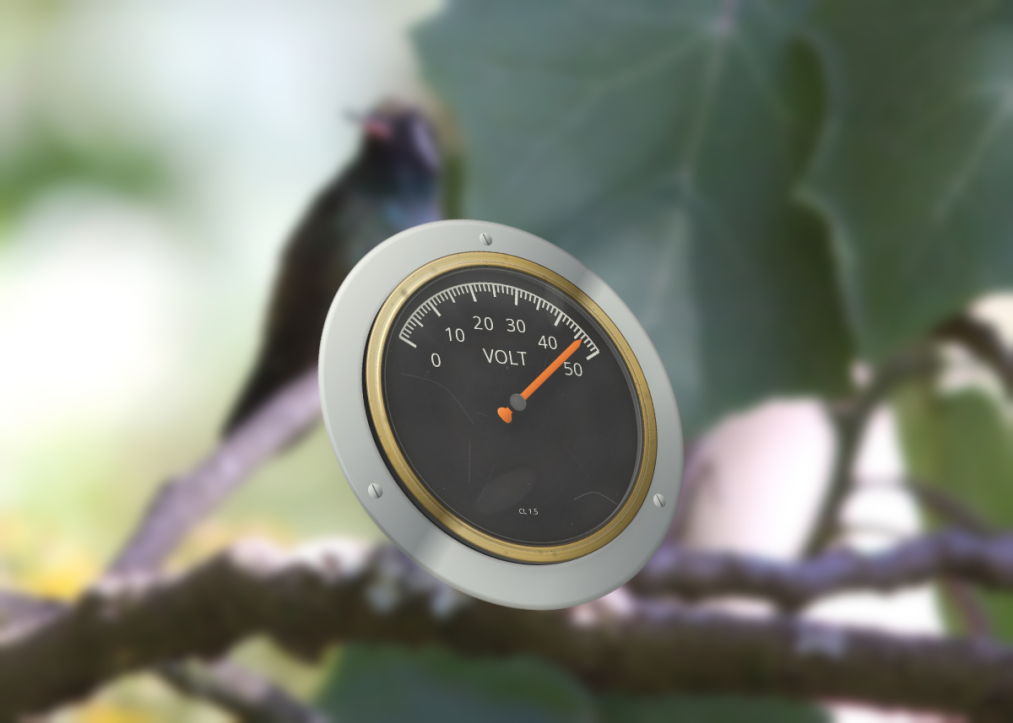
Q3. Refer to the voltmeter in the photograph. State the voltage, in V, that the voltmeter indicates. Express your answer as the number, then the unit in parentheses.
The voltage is 46 (V)
